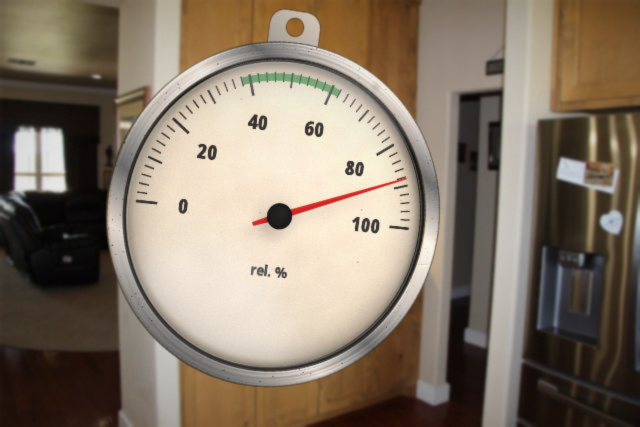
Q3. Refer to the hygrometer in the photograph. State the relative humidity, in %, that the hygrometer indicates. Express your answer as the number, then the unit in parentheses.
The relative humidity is 88 (%)
